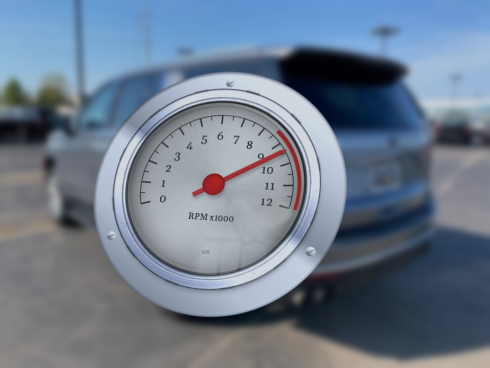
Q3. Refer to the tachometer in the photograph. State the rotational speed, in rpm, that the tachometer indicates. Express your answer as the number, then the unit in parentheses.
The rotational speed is 9500 (rpm)
